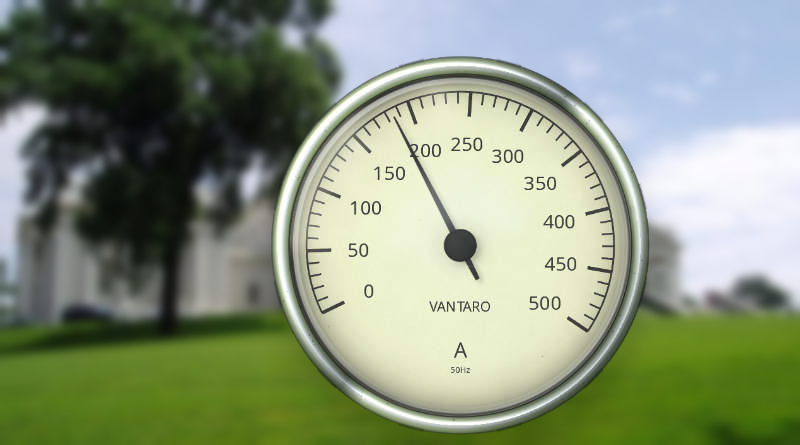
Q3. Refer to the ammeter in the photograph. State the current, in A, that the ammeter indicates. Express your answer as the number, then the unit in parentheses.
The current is 185 (A)
